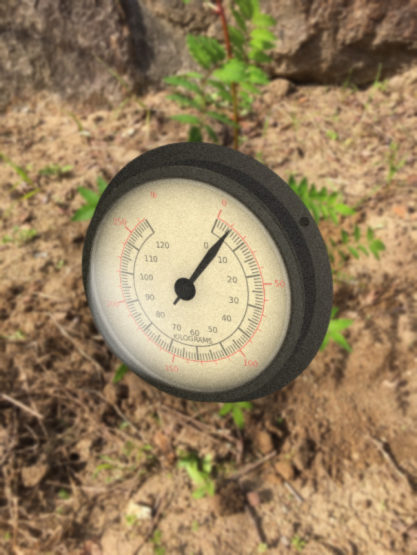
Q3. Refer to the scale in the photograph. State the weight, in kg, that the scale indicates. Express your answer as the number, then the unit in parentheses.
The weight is 5 (kg)
